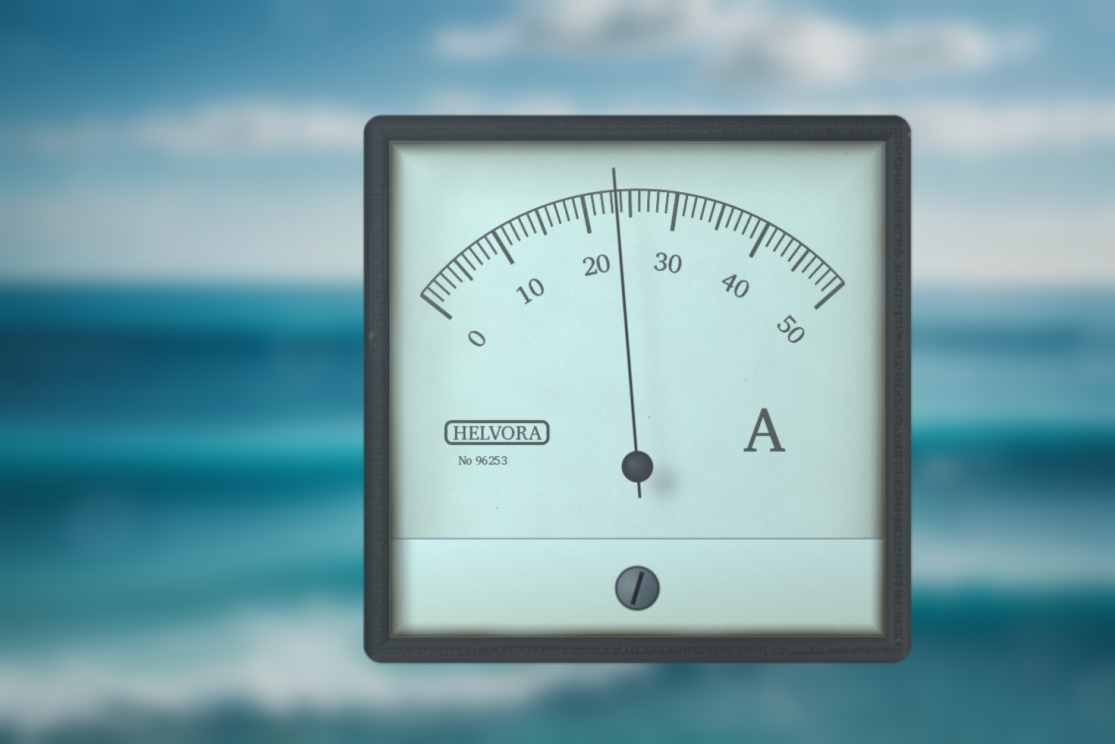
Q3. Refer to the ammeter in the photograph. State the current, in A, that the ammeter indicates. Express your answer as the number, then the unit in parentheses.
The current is 23.5 (A)
